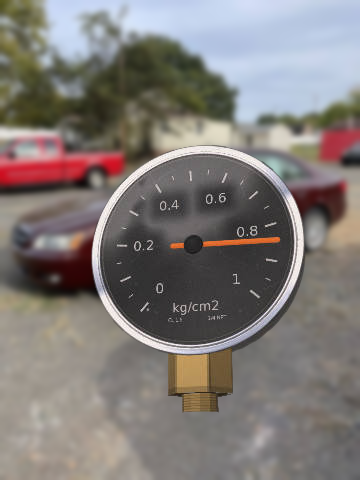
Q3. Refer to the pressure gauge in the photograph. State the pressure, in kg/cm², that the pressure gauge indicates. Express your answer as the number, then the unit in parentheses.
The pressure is 0.85 (kg/cm²)
